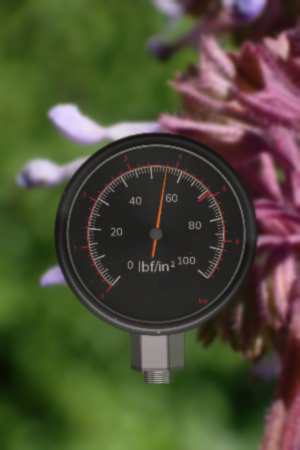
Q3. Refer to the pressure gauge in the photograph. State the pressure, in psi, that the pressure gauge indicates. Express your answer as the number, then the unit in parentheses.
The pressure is 55 (psi)
